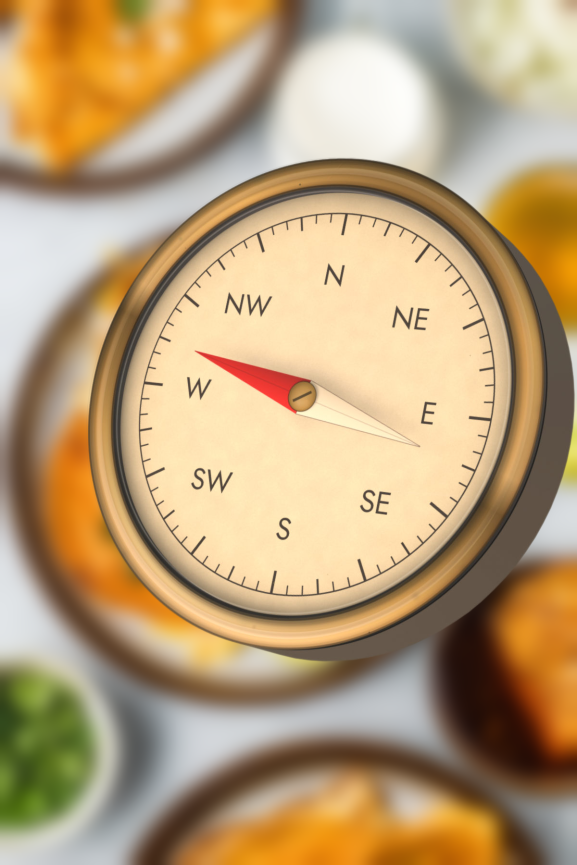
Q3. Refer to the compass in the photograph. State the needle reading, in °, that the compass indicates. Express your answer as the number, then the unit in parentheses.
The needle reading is 285 (°)
